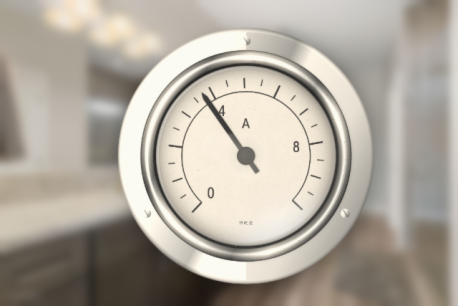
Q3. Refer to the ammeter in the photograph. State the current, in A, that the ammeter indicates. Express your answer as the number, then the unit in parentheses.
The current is 3.75 (A)
